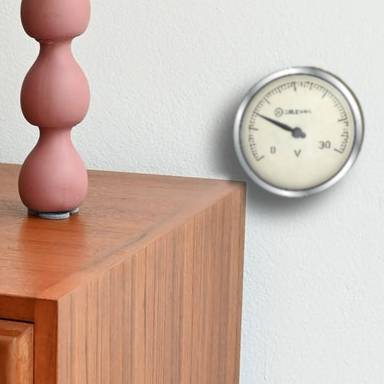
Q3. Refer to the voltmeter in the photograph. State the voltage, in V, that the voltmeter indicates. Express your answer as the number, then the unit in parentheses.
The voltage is 7.5 (V)
